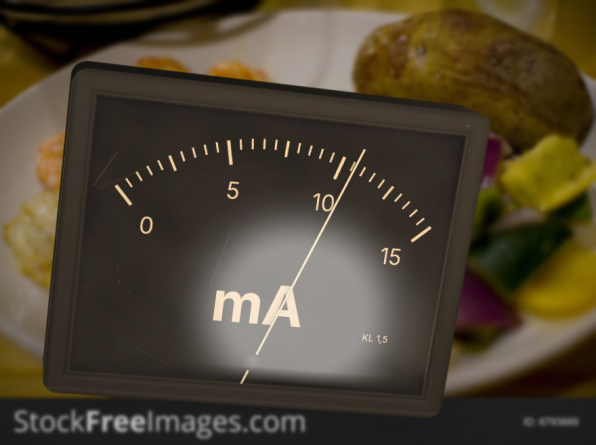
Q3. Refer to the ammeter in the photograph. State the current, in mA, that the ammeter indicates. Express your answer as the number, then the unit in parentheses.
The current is 10.5 (mA)
